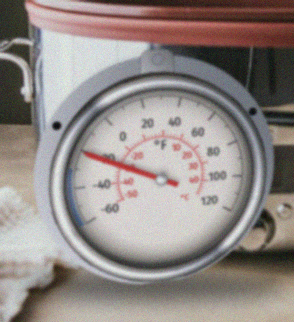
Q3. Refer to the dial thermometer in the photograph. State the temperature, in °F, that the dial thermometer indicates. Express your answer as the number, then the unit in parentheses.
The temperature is -20 (°F)
